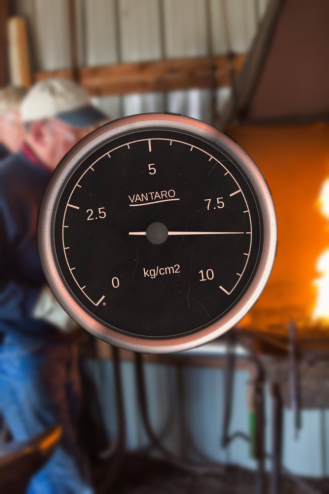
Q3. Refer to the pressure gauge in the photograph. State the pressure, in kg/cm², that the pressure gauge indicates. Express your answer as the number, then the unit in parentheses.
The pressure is 8.5 (kg/cm²)
